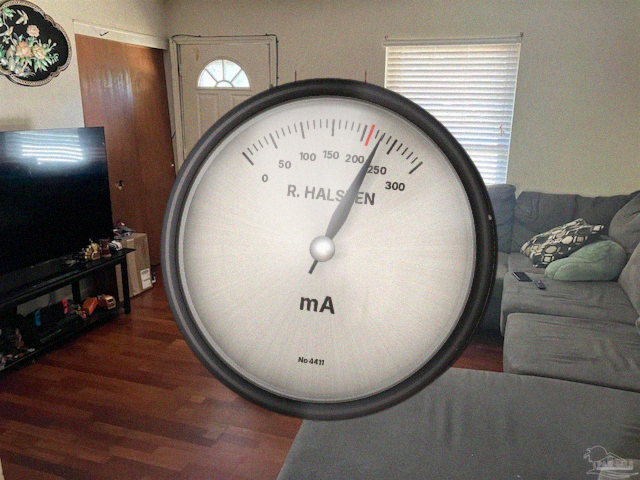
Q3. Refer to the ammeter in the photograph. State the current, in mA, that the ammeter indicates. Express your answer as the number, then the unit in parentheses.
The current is 230 (mA)
